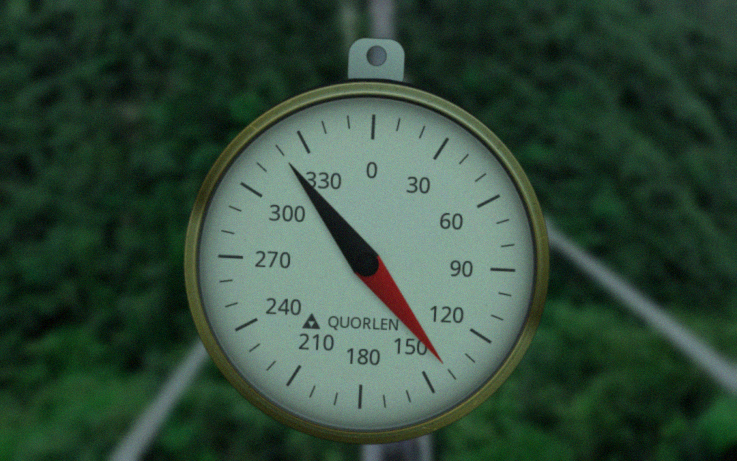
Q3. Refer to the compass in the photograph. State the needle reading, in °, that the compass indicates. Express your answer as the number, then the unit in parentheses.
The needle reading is 140 (°)
